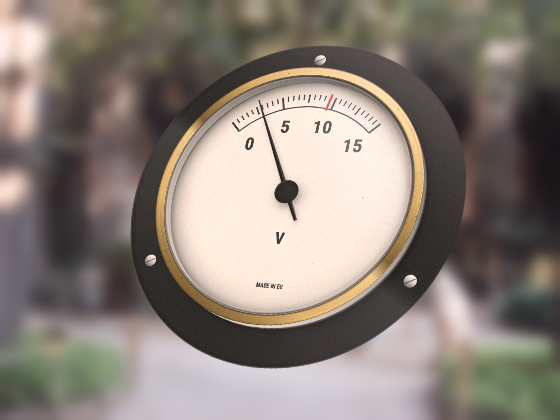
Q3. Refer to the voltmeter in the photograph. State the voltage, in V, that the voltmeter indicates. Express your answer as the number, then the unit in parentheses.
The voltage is 3 (V)
